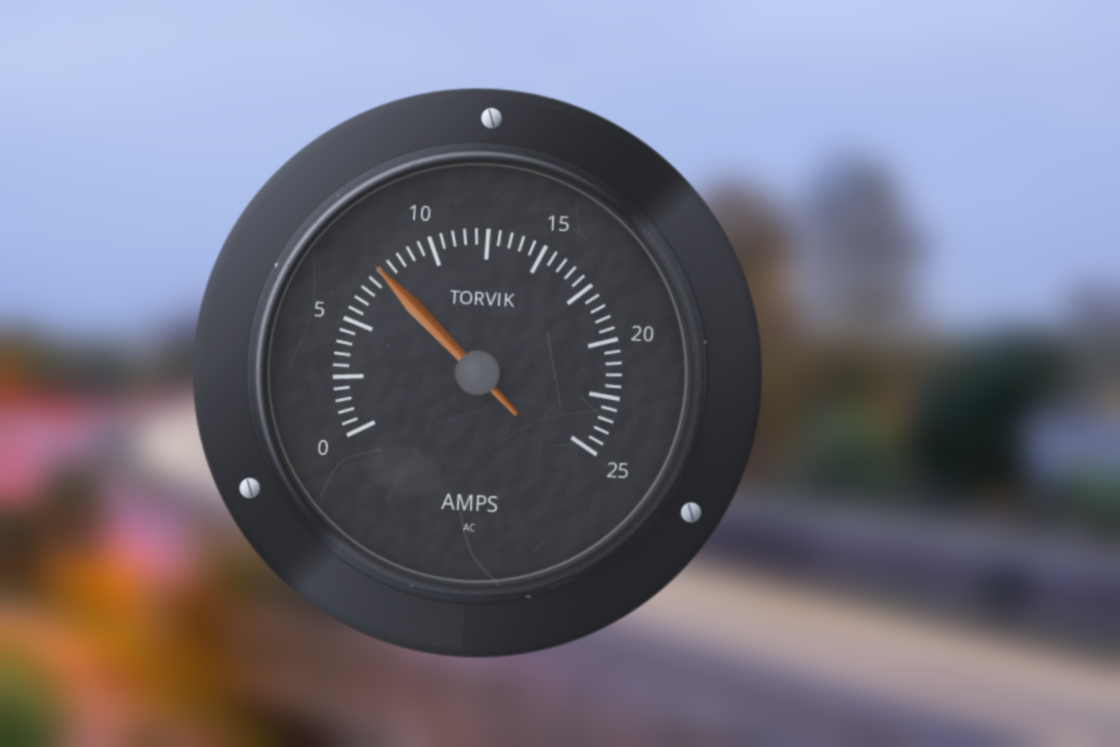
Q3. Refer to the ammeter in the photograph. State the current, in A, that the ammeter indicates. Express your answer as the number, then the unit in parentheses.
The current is 7.5 (A)
